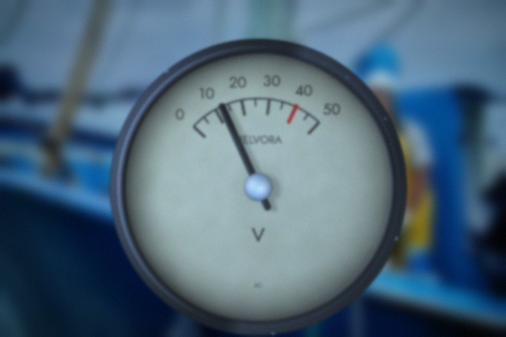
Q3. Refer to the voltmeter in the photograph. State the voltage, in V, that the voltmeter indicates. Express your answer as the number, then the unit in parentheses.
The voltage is 12.5 (V)
